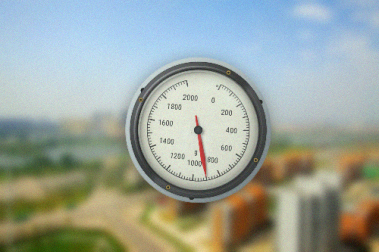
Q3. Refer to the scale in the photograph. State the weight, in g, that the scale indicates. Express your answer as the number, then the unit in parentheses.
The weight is 900 (g)
